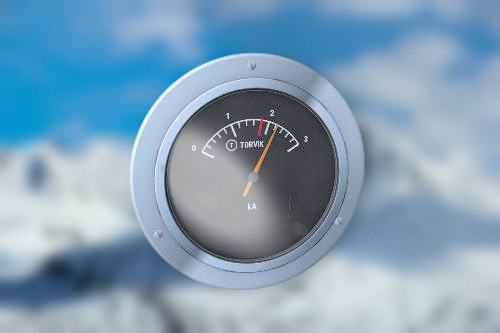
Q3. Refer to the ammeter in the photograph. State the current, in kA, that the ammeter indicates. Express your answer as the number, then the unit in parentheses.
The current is 2.2 (kA)
